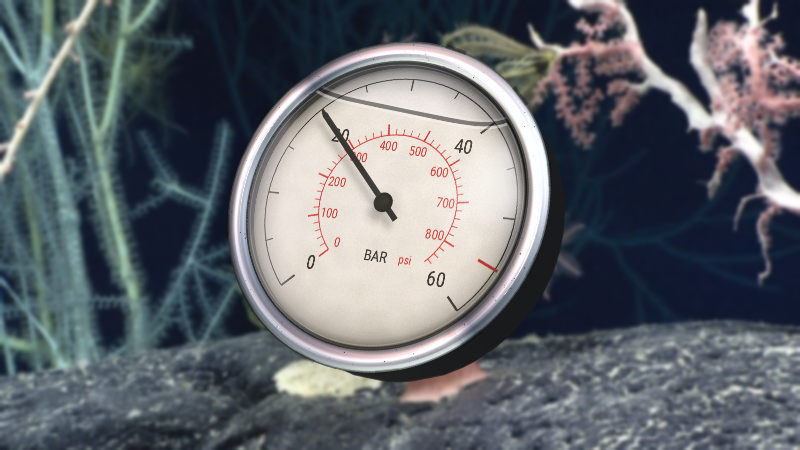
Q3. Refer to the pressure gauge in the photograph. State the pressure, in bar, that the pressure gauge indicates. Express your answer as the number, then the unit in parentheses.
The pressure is 20 (bar)
